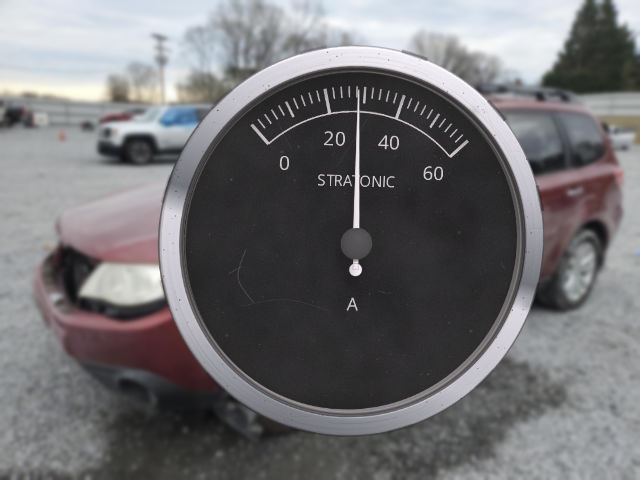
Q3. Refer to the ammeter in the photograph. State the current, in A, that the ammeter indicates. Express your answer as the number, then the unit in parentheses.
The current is 28 (A)
